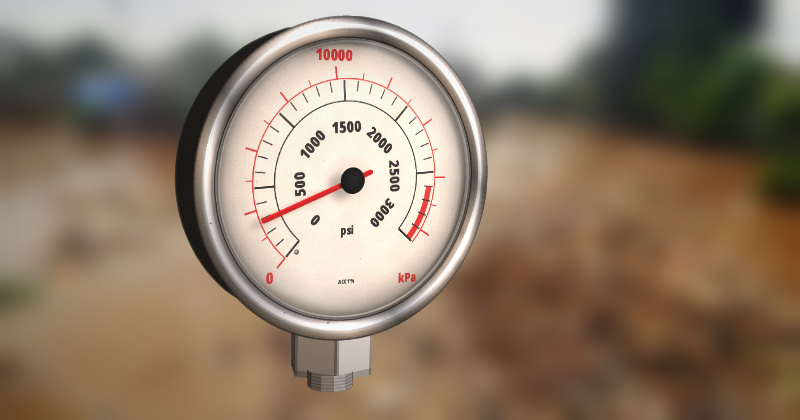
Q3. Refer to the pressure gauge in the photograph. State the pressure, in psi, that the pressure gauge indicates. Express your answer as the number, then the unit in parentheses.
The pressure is 300 (psi)
